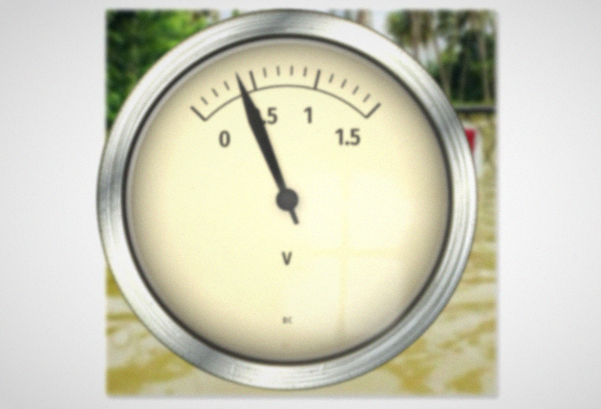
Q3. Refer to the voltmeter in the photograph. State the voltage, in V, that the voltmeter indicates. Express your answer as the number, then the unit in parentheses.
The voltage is 0.4 (V)
